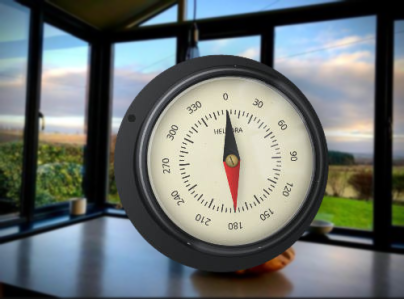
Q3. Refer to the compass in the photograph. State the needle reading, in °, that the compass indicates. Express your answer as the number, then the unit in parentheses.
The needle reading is 180 (°)
